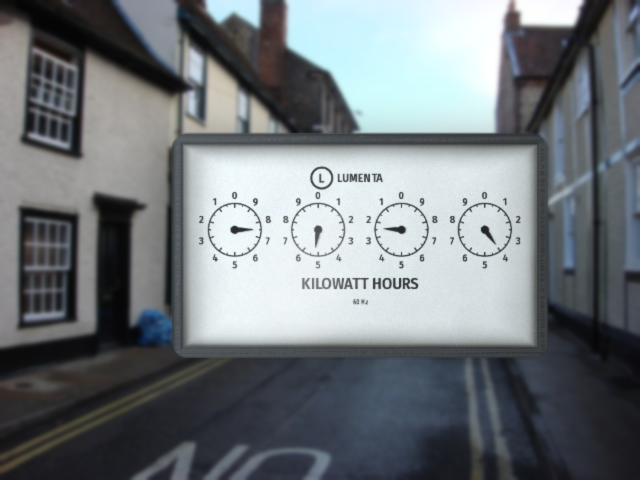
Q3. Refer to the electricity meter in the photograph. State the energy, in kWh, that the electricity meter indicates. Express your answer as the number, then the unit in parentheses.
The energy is 7524 (kWh)
